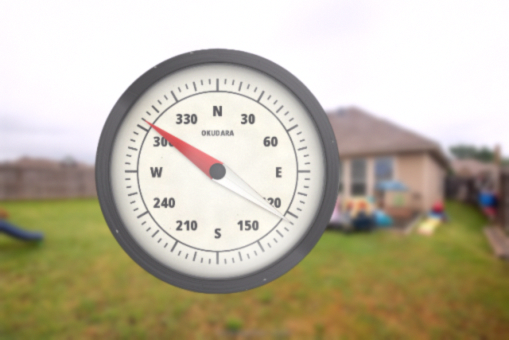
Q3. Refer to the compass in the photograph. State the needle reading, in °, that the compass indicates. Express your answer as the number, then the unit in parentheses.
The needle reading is 305 (°)
